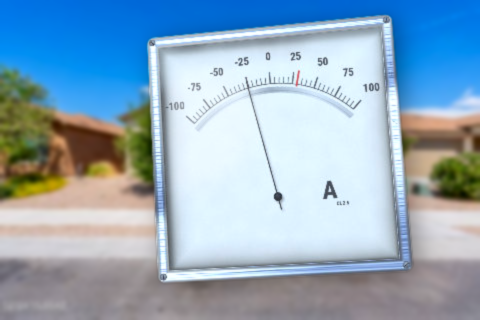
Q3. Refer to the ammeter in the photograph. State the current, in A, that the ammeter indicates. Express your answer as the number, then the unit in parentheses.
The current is -25 (A)
